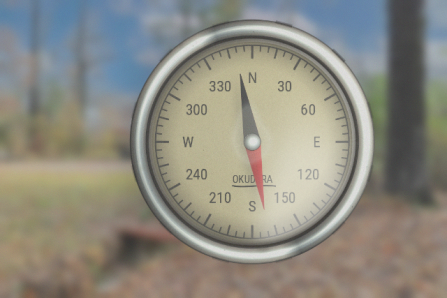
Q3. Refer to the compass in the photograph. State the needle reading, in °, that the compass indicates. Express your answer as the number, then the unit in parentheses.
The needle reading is 170 (°)
